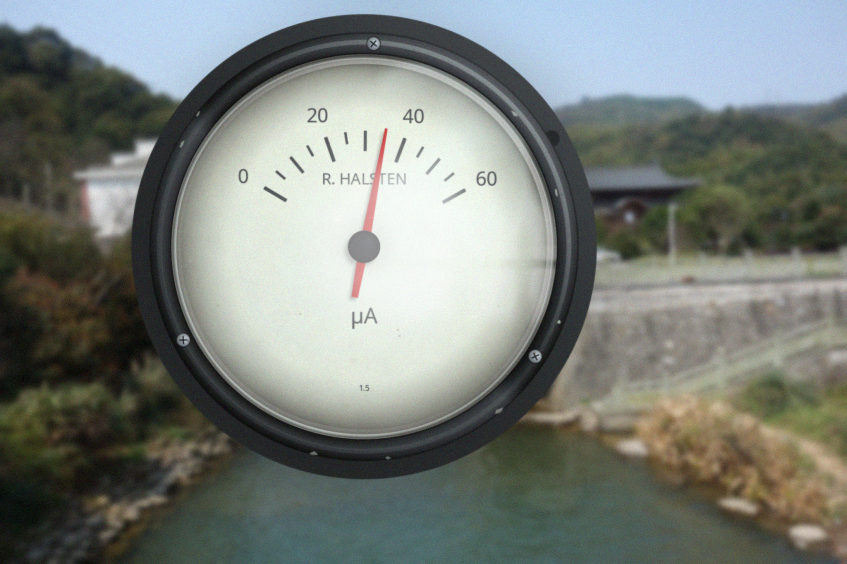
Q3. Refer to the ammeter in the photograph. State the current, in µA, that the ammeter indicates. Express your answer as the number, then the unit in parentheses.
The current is 35 (µA)
